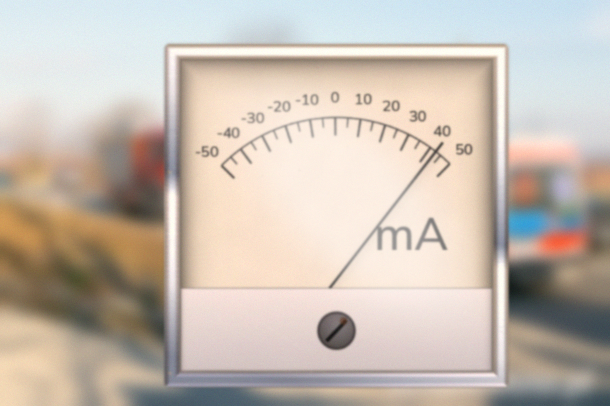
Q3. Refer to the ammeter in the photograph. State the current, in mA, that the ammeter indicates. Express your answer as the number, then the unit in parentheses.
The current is 42.5 (mA)
